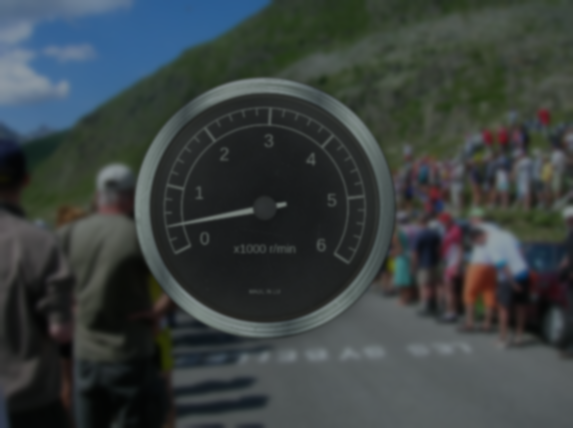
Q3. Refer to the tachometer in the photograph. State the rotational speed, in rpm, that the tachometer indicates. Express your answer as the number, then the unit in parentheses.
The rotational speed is 400 (rpm)
